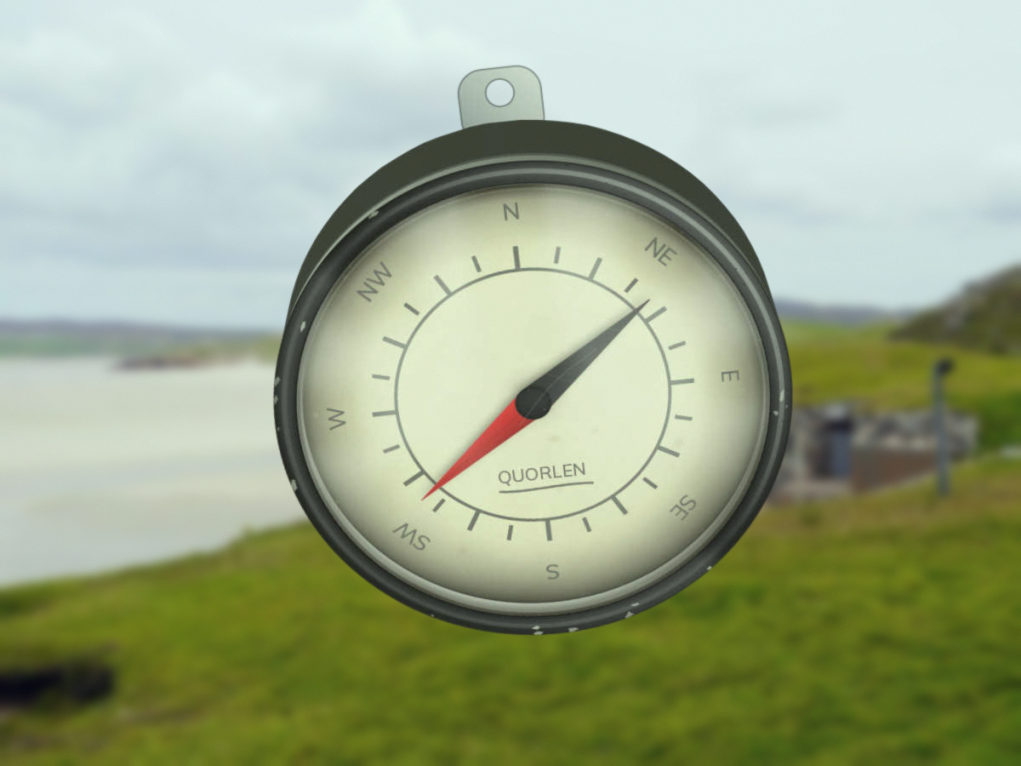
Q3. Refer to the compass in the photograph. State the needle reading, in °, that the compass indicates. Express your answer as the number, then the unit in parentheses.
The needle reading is 232.5 (°)
